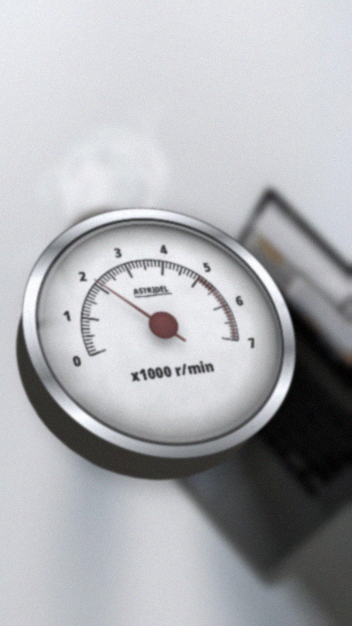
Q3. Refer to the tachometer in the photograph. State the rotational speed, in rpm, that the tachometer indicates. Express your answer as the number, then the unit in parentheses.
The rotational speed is 2000 (rpm)
